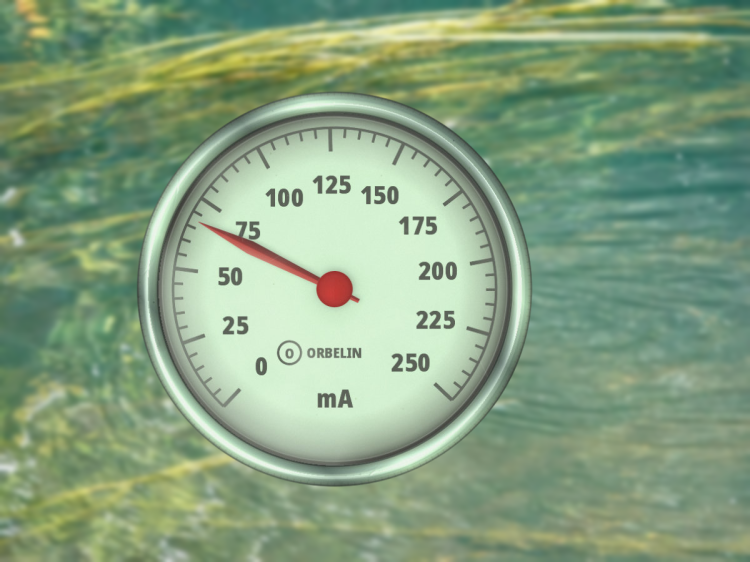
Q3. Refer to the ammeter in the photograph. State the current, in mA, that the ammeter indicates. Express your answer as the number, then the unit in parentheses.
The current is 67.5 (mA)
